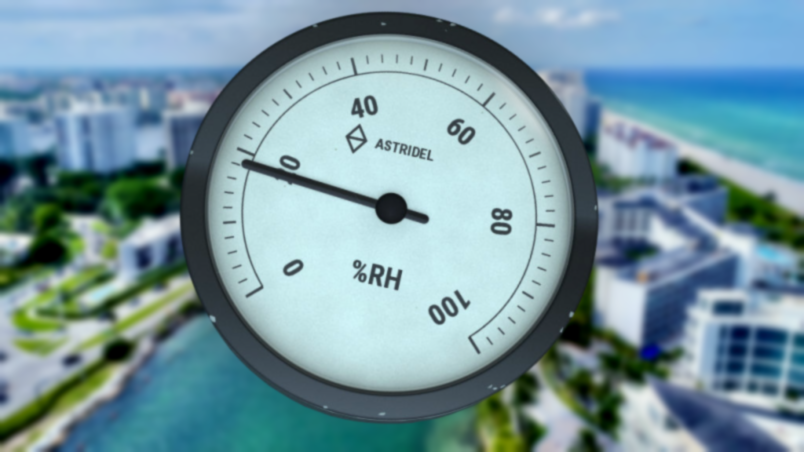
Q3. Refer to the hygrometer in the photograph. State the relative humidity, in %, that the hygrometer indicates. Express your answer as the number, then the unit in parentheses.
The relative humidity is 18 (%)
